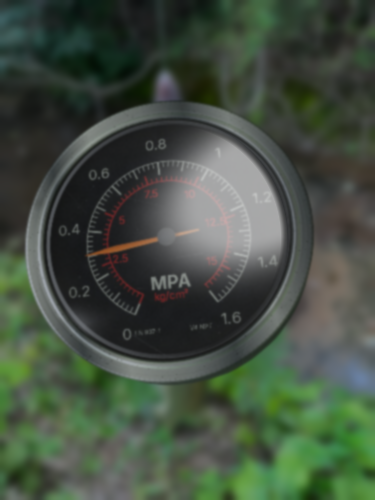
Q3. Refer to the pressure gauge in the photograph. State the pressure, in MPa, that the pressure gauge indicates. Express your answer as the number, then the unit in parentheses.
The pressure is 0.3 (MPa)
